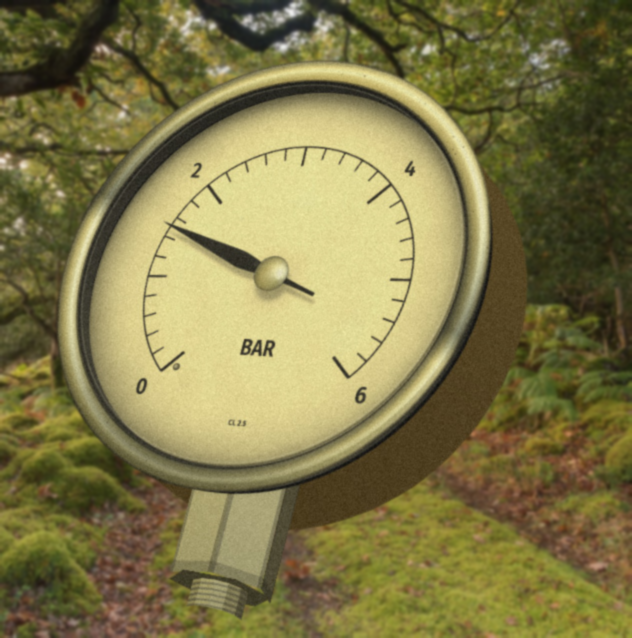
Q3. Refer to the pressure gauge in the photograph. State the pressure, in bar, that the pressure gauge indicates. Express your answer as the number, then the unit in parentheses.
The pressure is 1.5 (bar)
